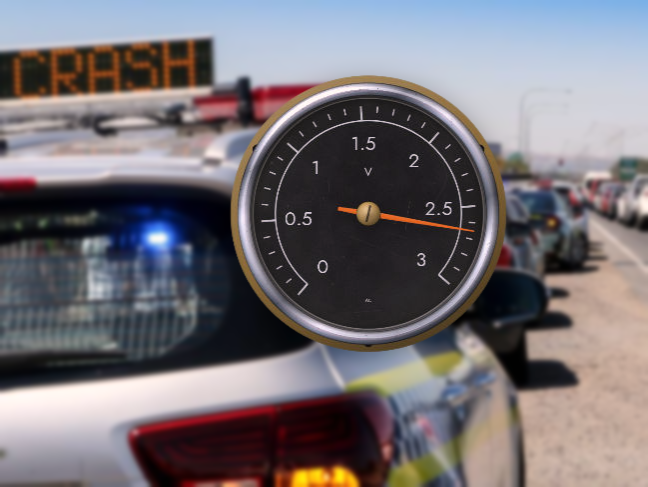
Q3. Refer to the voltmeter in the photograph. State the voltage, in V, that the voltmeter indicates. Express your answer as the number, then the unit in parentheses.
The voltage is 2.65 (V)
